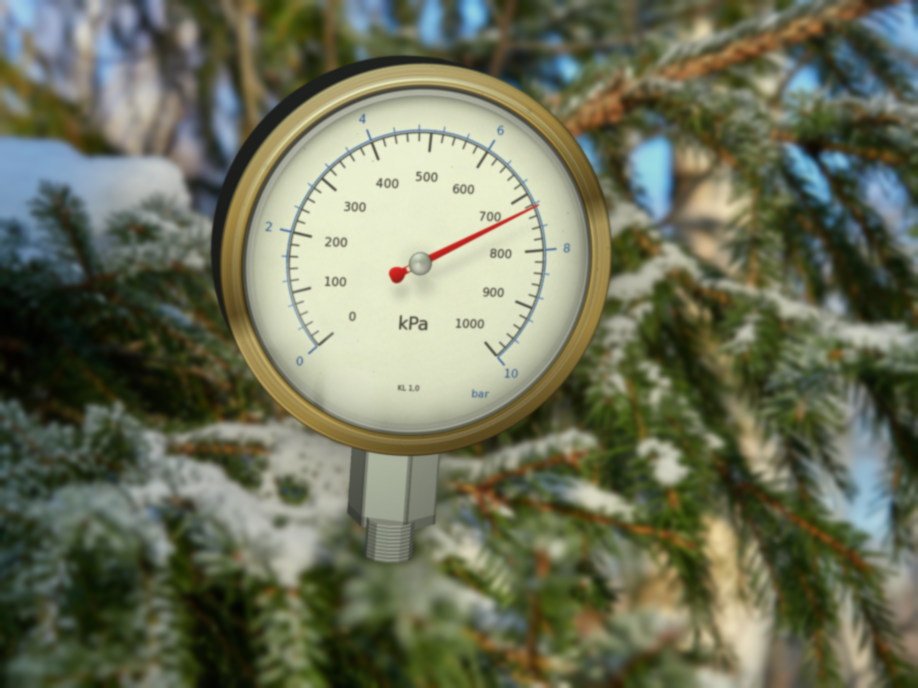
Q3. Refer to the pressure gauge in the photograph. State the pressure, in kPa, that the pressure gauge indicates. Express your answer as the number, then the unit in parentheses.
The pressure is 720 (kPa)
